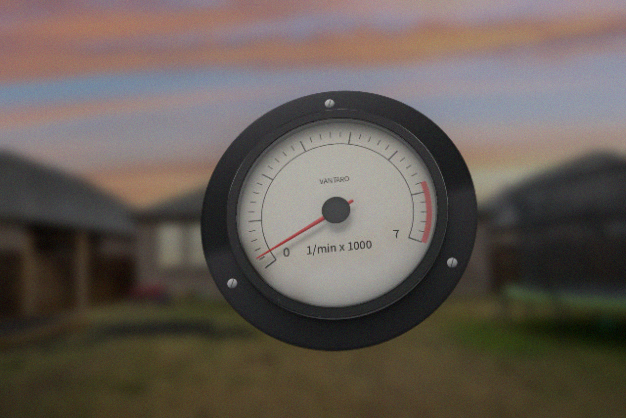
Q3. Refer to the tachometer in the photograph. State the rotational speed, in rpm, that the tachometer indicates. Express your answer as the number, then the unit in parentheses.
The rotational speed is 200 (rpm)
